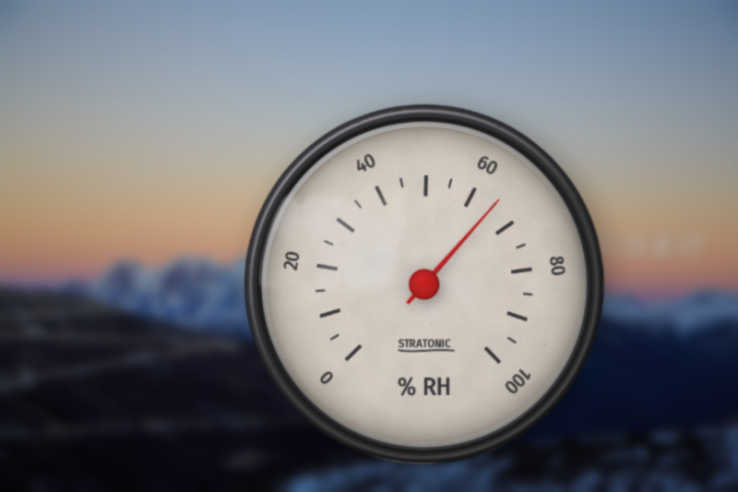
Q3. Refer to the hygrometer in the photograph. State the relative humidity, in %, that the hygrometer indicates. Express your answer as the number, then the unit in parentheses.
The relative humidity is 65 (%)
